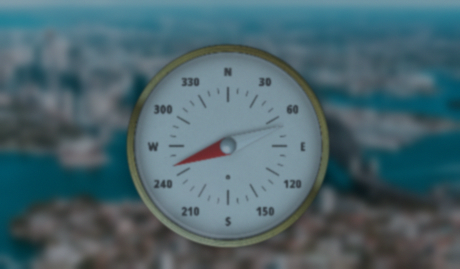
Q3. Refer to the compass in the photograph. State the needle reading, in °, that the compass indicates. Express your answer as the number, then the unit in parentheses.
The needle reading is 250 (°)
